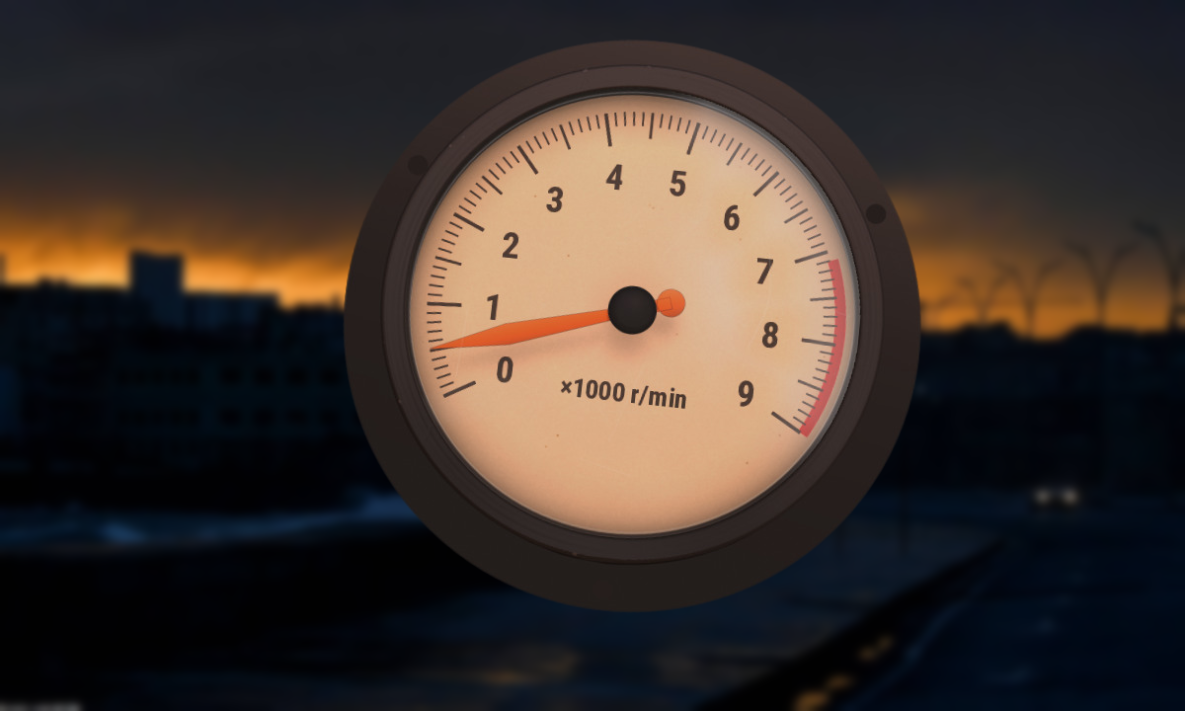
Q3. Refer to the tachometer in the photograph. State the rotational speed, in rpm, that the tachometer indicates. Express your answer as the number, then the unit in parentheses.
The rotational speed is 500 (rpm)
